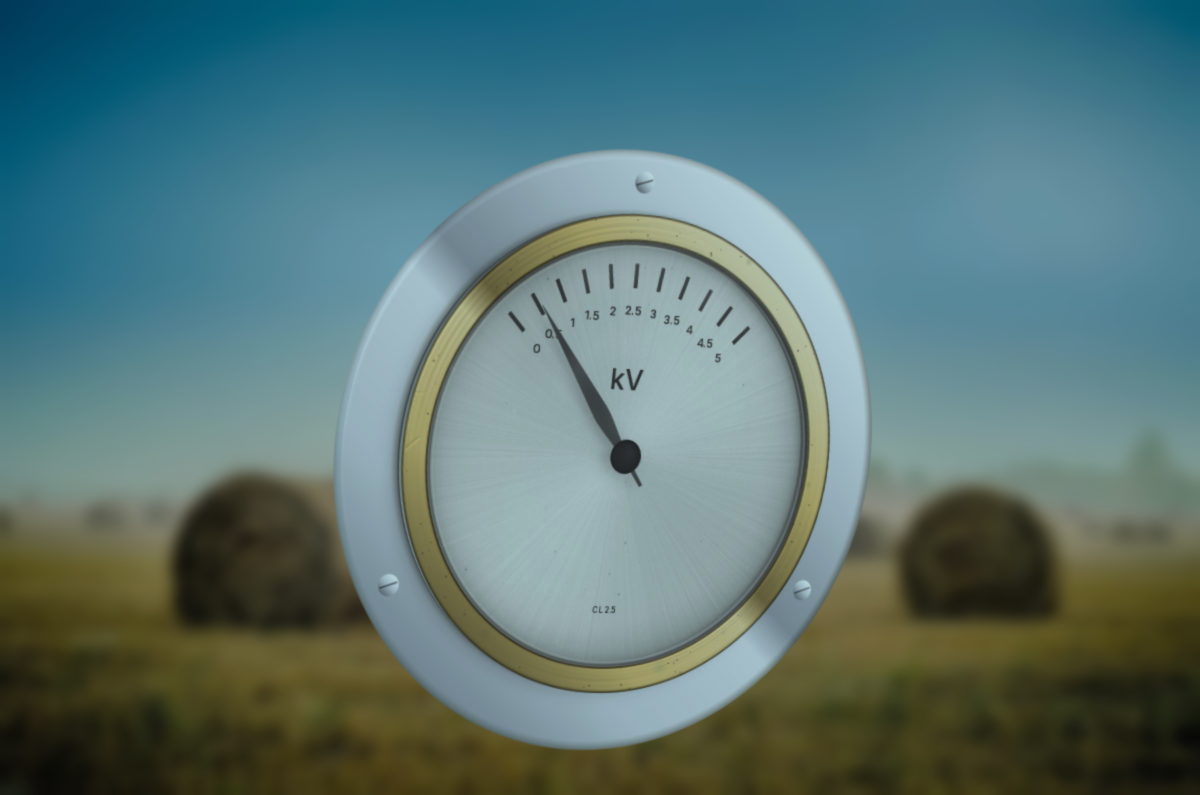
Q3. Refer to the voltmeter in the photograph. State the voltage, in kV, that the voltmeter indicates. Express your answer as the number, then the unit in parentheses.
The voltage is 0.5 (kV)
